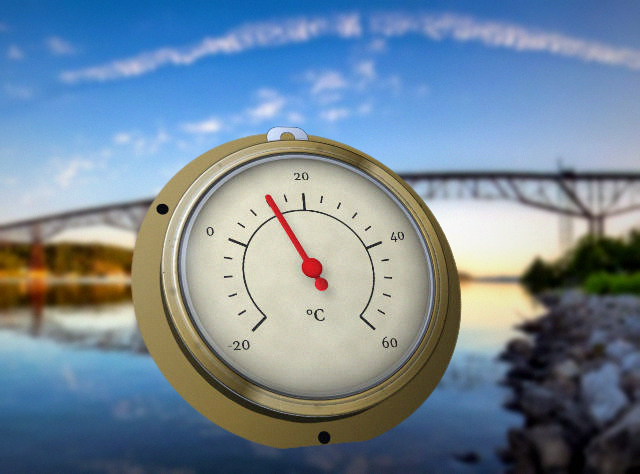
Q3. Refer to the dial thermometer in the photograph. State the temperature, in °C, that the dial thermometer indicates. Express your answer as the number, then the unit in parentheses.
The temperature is 12 (°C)
